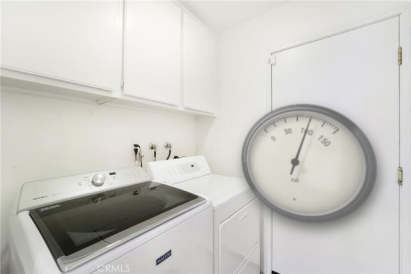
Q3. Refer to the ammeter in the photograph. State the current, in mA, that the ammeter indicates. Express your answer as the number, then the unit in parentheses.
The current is 100 (mA)
